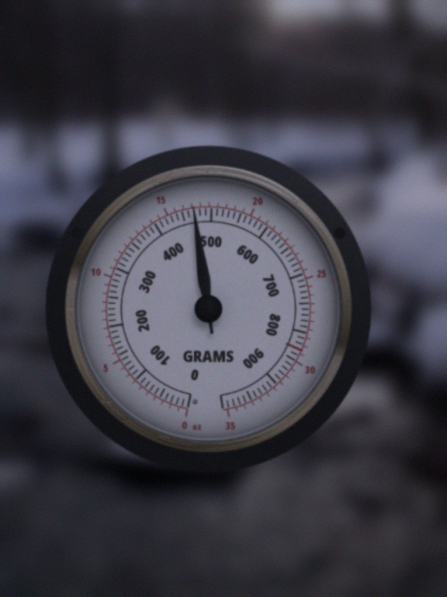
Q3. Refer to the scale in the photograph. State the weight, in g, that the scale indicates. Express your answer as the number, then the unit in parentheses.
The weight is 470 (g)
